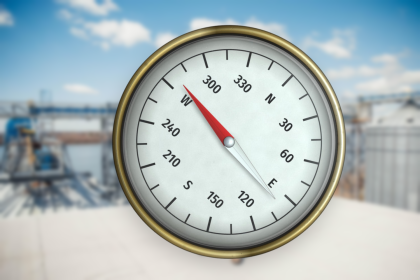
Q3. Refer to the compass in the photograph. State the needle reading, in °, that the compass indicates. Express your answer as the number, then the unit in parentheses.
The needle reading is 277.5 (°)
